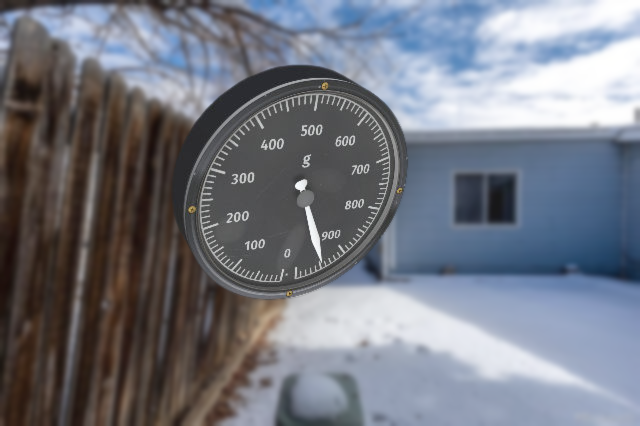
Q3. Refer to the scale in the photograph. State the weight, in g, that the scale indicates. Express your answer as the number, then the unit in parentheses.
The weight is 950 (g)
